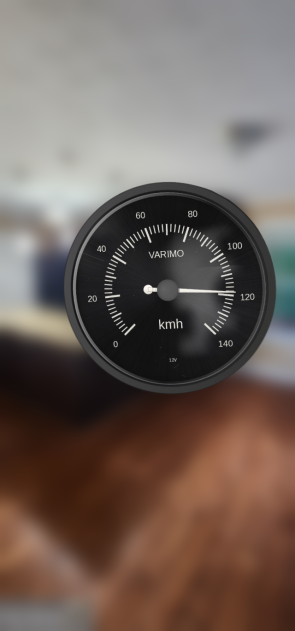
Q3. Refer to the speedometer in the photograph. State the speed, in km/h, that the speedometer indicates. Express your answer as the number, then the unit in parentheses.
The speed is 118 (km/h)
